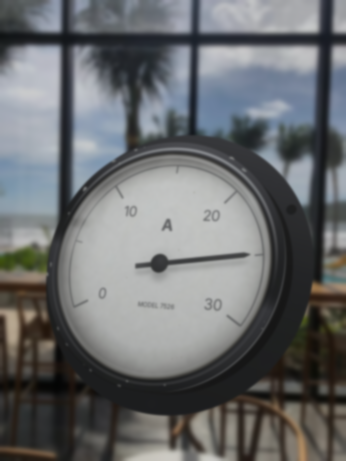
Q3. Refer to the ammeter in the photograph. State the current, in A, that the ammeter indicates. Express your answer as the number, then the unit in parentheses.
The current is 25 (A)
